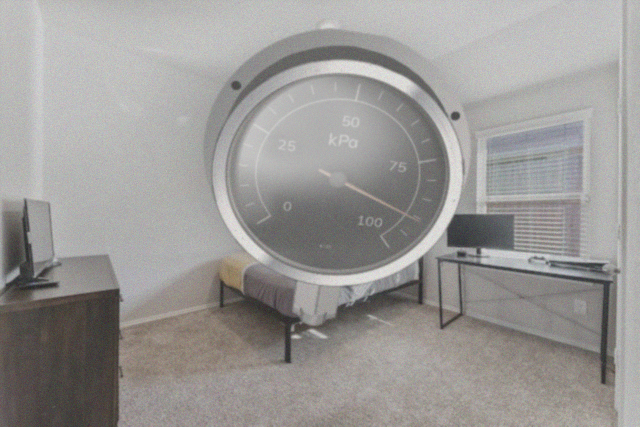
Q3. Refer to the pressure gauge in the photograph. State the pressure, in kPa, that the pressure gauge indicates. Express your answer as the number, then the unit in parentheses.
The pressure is 90 (kPa)
